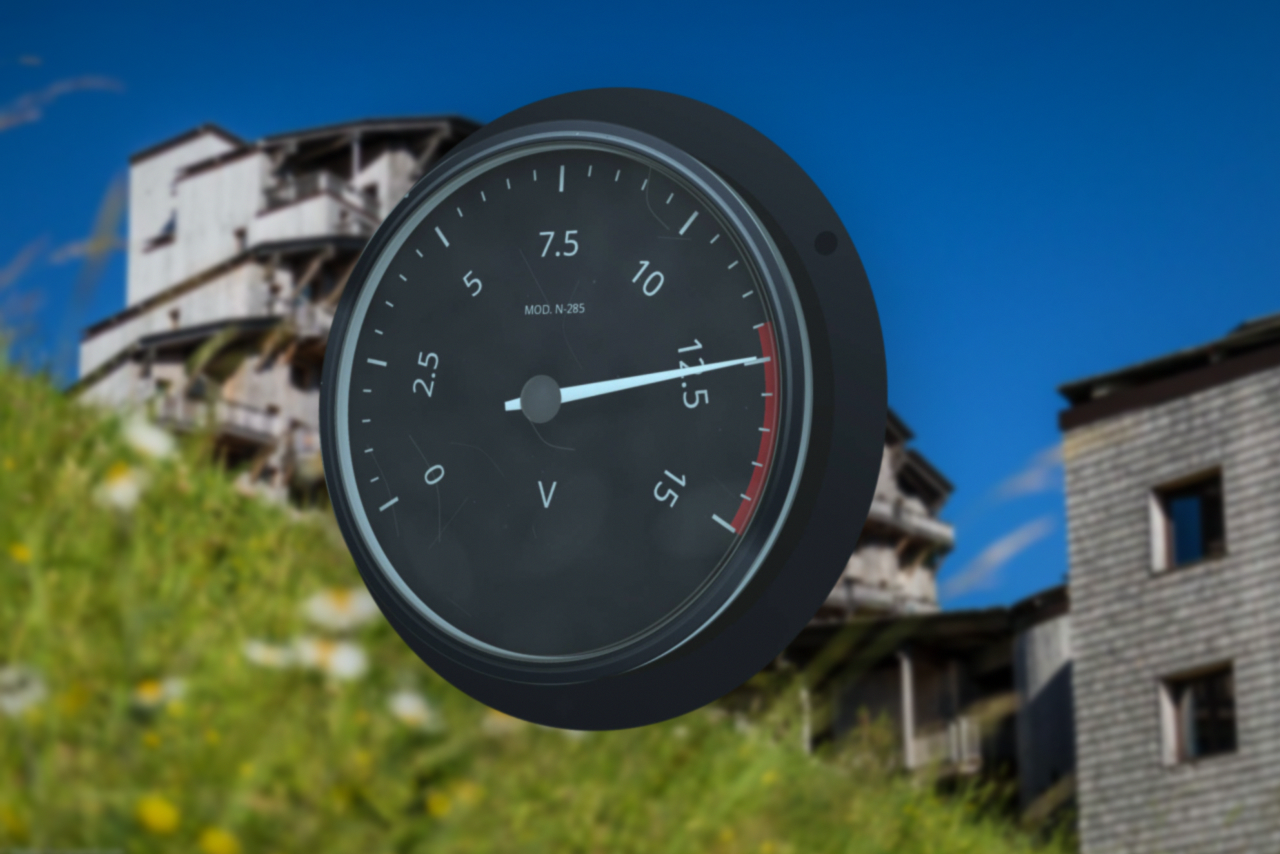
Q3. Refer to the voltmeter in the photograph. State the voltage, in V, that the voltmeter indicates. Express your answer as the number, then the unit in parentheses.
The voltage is 12.5 (V)
